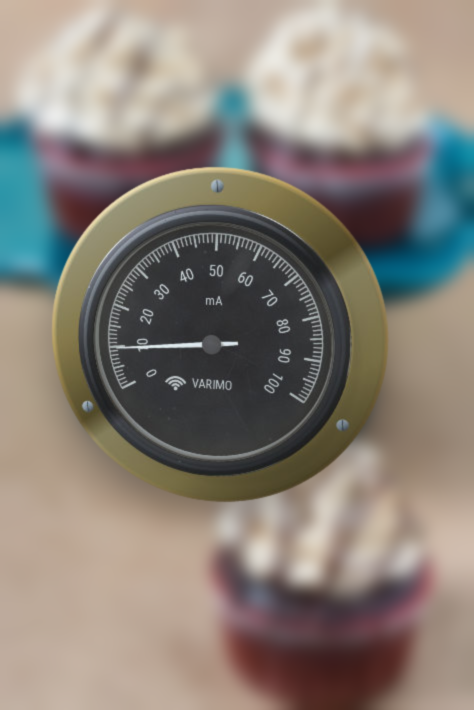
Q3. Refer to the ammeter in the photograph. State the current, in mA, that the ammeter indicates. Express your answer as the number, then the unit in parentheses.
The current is 10 (mA)
